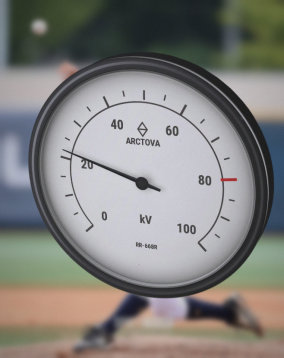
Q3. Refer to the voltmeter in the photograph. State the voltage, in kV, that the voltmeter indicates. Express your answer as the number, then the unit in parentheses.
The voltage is 22.5 (kV)
